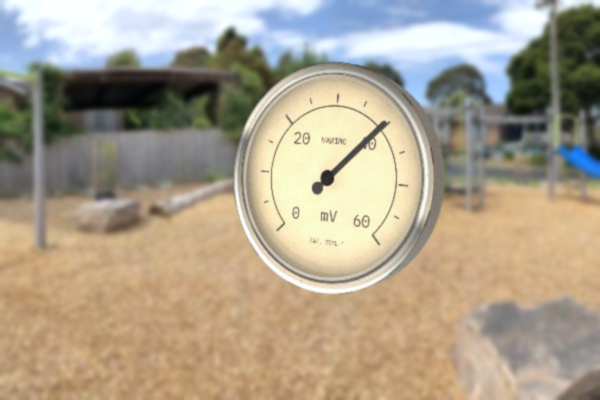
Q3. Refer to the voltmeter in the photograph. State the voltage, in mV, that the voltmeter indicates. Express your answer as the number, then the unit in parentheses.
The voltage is 40 (mV)
